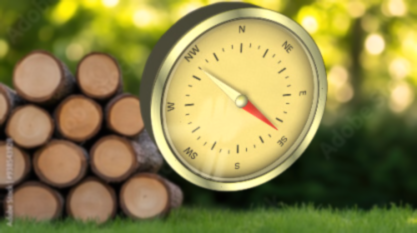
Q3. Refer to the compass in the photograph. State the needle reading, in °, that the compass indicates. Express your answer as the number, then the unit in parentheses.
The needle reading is 130 (°)
